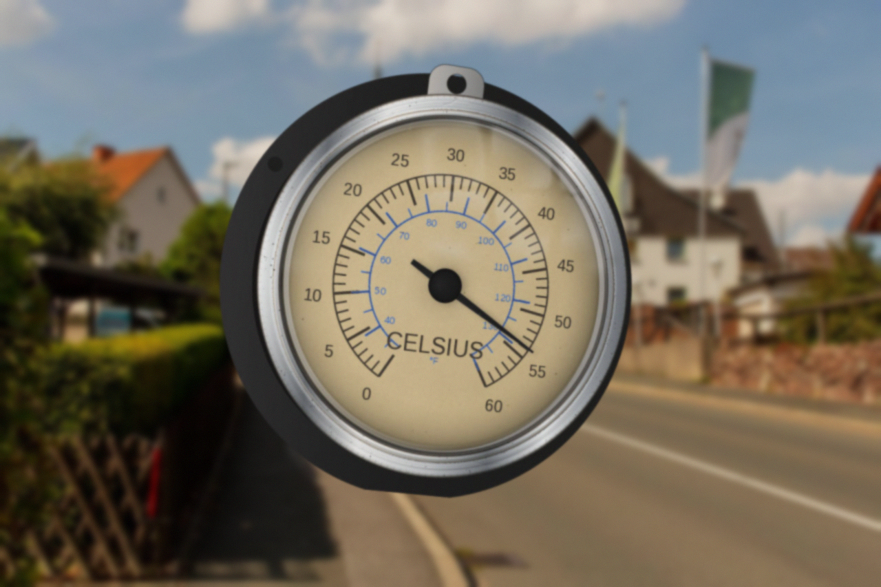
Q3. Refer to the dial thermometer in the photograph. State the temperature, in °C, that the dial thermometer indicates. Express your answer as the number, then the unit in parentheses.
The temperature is 54 (°C)
